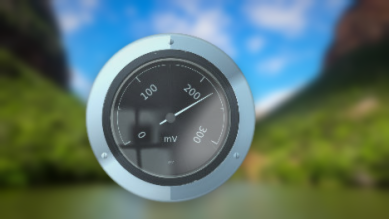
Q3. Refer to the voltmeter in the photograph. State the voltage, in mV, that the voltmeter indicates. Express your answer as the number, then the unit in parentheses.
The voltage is 225 (mV)
